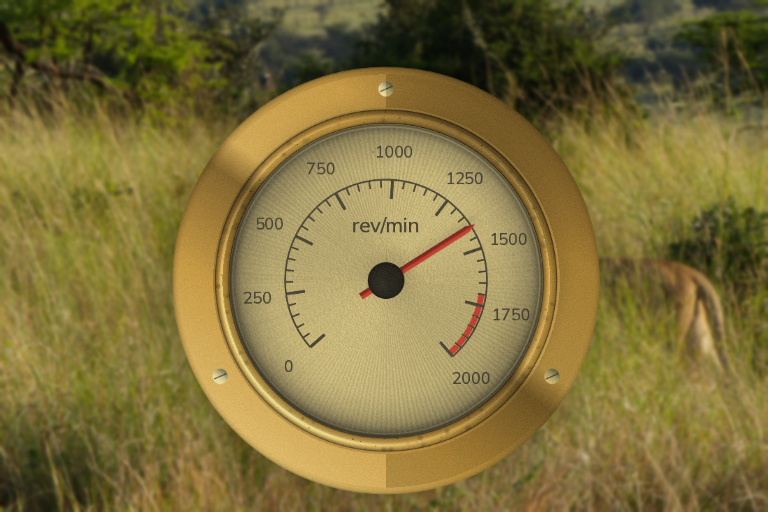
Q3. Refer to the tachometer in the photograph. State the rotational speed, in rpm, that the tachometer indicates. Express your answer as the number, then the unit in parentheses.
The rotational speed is 1400 (rpm)
